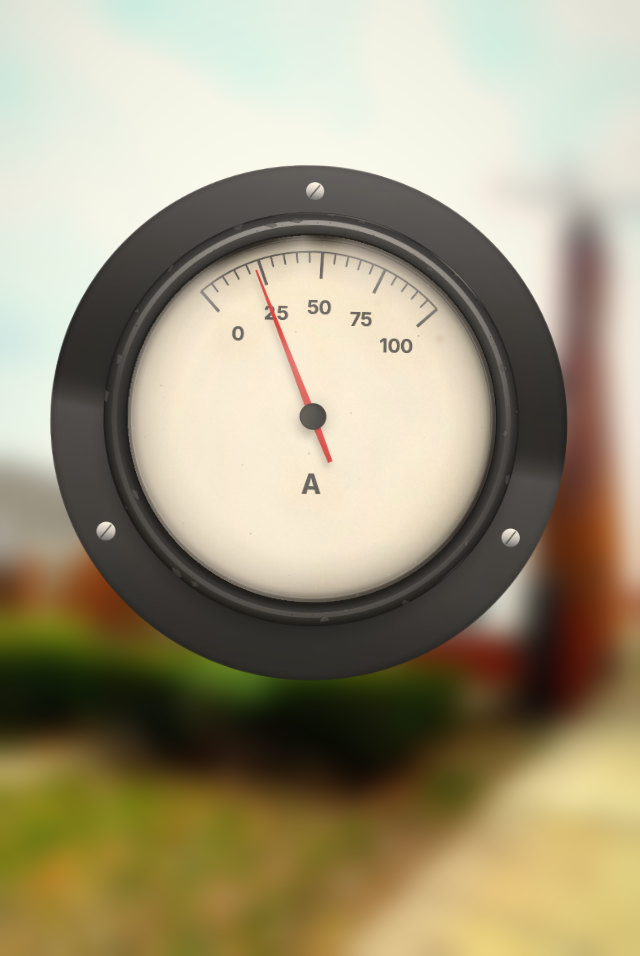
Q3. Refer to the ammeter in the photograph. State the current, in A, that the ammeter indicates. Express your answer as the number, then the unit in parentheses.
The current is 22.5 (A)
